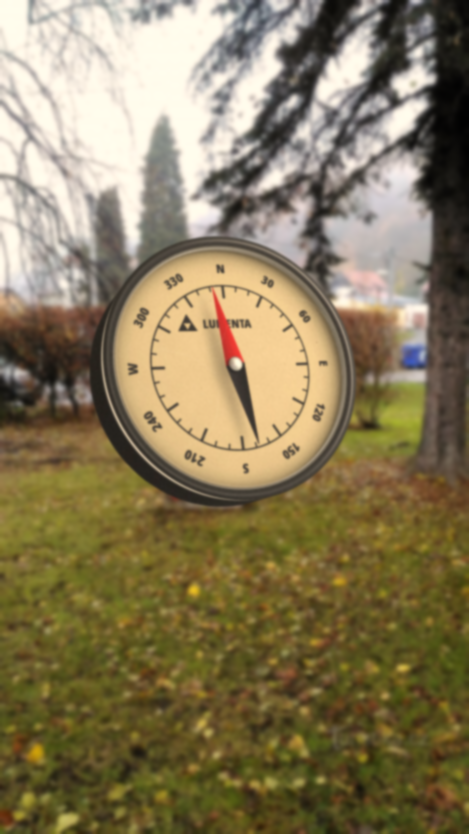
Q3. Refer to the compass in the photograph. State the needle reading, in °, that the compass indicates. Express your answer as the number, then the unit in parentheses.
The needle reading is 350 (°)
